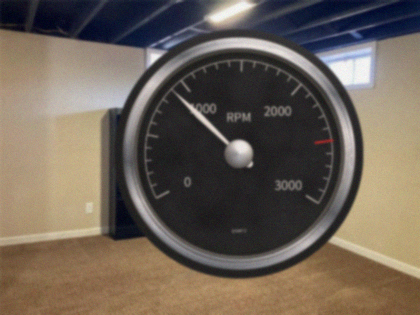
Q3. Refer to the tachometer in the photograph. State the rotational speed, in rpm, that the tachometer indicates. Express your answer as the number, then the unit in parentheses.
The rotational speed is 900 (rpm)
